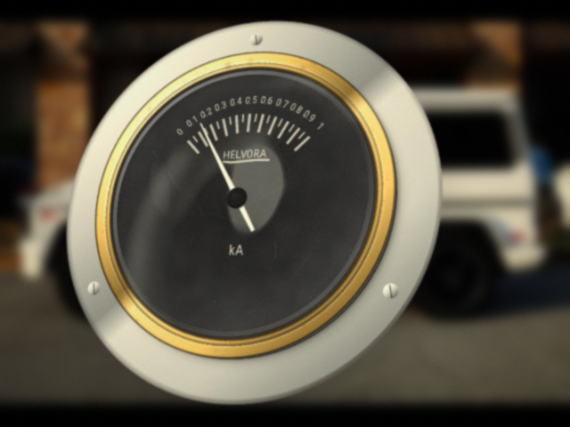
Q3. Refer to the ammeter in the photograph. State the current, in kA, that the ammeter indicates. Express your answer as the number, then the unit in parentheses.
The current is 0.15 (kA)
